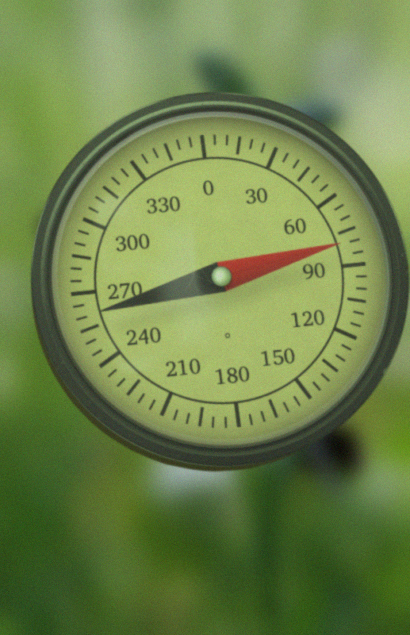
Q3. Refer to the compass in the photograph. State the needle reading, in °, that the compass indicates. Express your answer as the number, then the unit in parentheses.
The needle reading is 80 (°)
